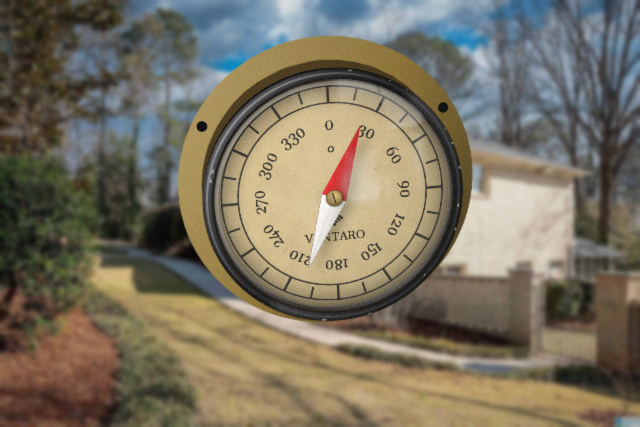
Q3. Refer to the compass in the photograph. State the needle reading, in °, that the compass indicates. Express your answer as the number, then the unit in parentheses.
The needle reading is 22.5 (°)
